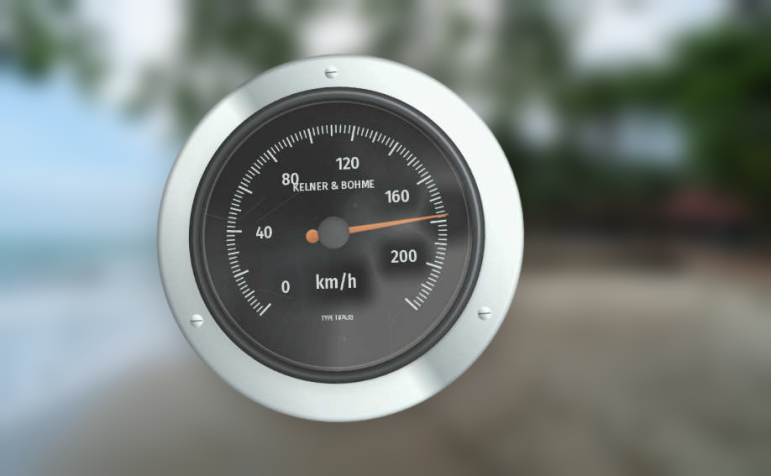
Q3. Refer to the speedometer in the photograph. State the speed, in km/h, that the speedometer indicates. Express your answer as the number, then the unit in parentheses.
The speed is 178 (km/h)
